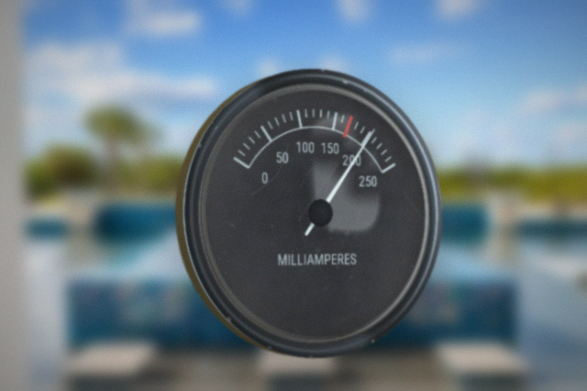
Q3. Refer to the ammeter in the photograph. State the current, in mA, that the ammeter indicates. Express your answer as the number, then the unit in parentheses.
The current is 200 (mA)
